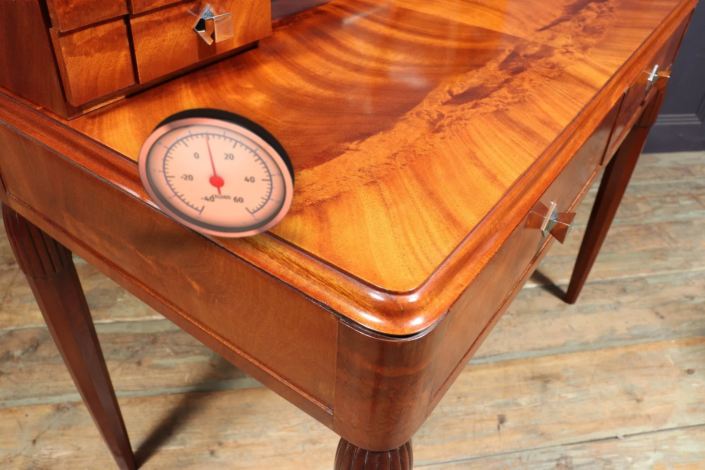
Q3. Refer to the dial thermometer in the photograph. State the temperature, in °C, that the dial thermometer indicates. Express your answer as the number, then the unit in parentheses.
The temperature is 10 (°C)
